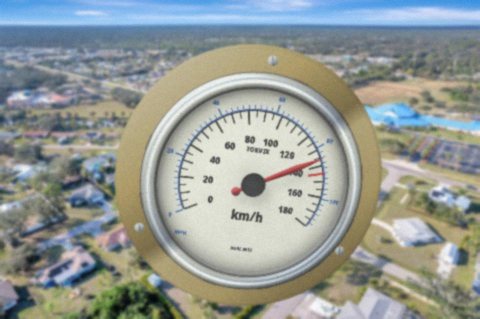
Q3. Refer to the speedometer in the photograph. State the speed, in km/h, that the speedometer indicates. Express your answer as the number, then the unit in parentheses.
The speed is 135 (km/h)
